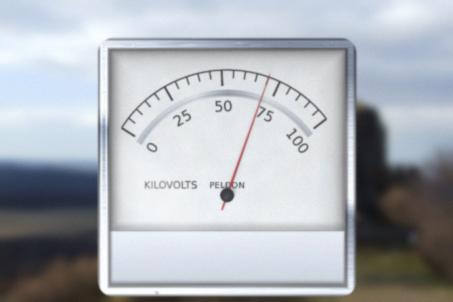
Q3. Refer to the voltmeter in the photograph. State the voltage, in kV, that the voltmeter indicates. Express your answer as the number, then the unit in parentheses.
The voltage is 70 (kV)
